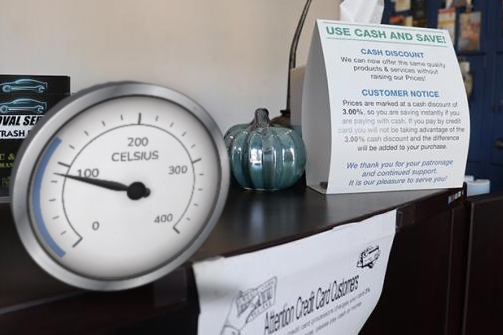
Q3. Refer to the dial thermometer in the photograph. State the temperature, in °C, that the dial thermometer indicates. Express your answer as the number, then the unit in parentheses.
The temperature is 90 (°C)
